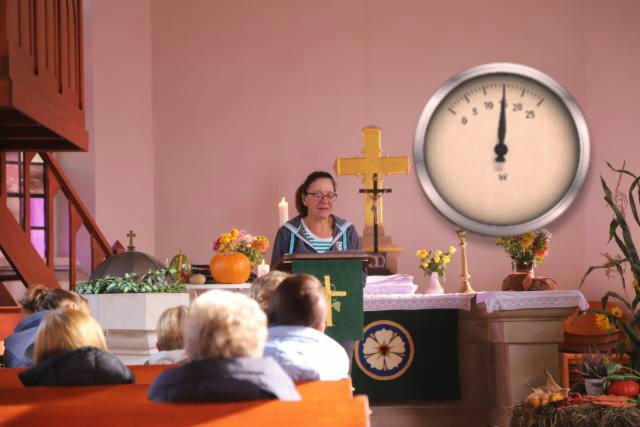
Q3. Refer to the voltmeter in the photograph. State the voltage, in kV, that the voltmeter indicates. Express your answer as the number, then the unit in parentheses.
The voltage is 15 (kV)
